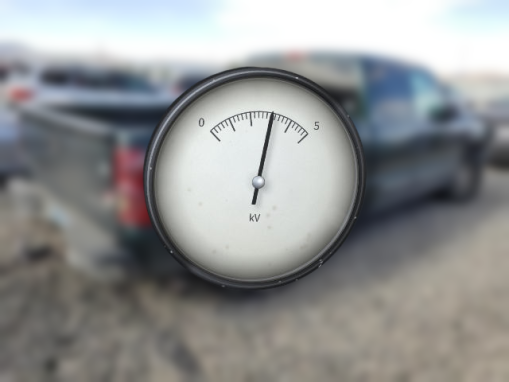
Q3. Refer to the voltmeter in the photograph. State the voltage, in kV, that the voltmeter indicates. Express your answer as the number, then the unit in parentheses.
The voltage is 3 (kV)
